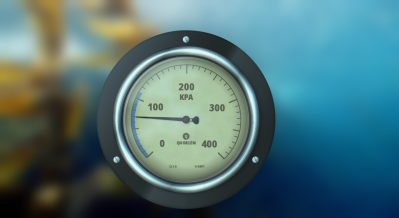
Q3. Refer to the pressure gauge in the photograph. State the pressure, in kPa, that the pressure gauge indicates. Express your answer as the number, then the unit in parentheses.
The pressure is 70 (kPa)
